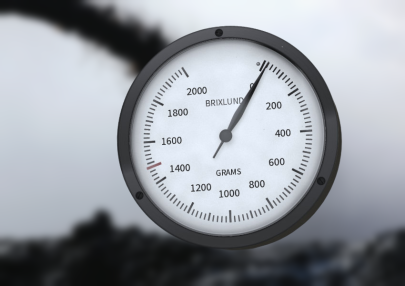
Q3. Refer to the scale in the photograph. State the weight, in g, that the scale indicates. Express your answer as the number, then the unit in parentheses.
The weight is 20 (g)
